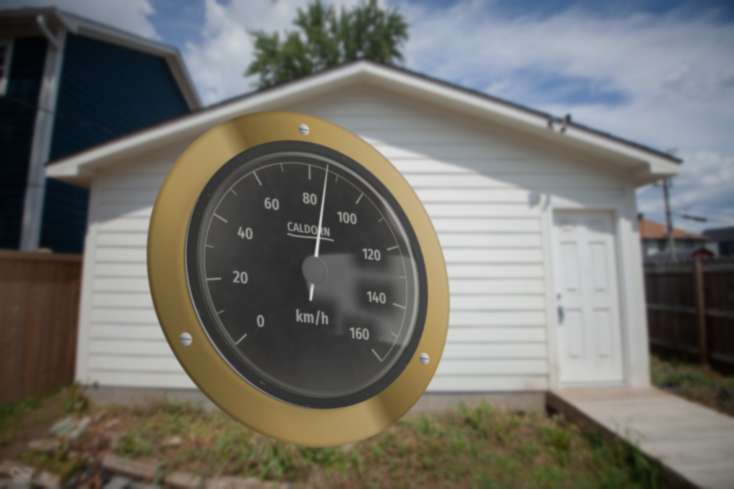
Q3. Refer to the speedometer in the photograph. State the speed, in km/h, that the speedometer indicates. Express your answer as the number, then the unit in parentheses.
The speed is 85 (km/h)
